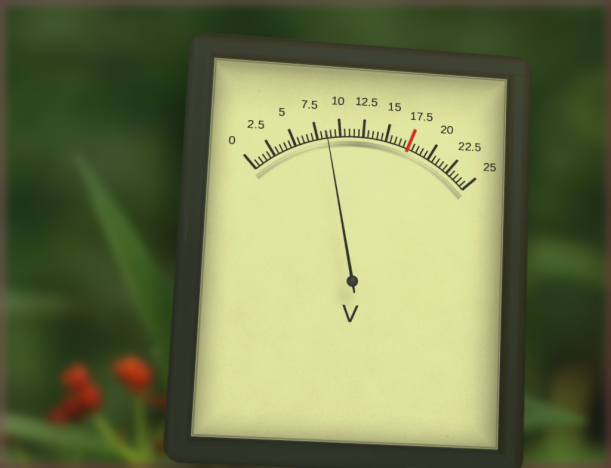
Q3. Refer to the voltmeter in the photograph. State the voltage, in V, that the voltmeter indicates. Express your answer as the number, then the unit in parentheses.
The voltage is 8.5 (V)
